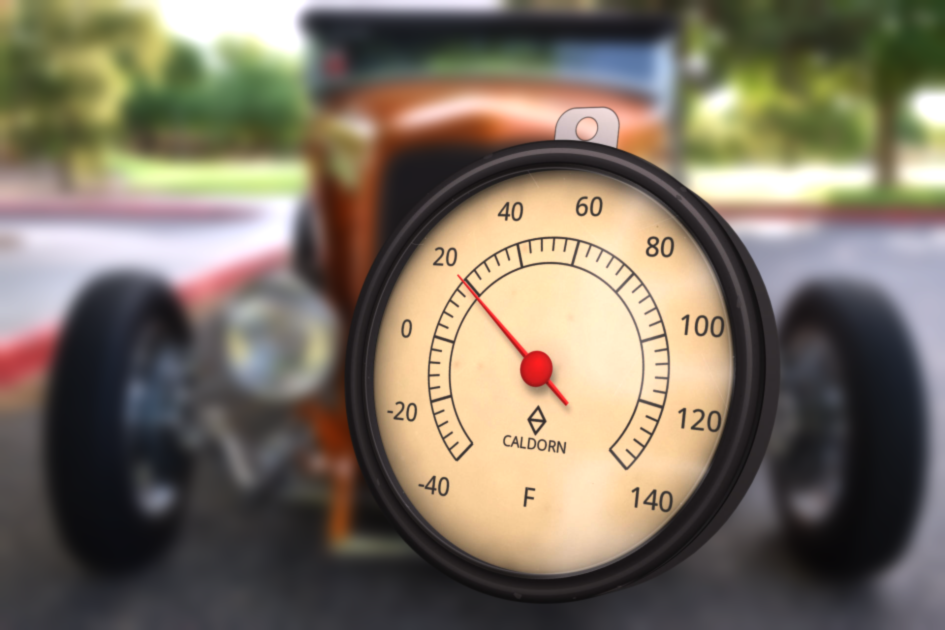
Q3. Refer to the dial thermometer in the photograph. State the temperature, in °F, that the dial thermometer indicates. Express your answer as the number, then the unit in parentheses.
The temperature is 20 (°F)
